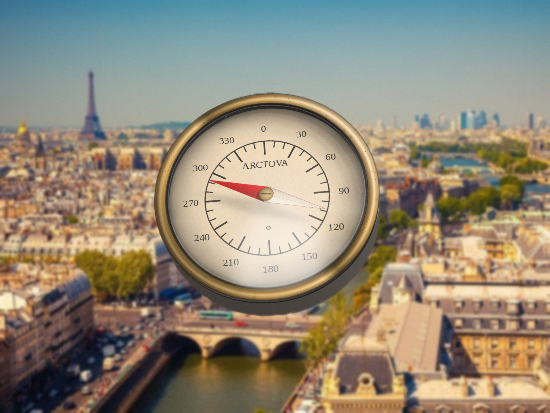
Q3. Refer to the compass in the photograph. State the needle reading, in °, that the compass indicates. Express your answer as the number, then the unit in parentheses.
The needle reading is 290 (°)
